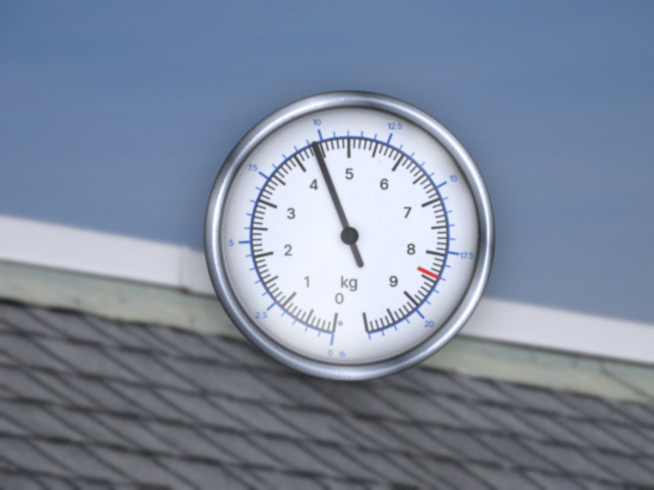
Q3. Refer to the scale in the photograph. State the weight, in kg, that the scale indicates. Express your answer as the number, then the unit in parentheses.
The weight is 4.4 (kg)
